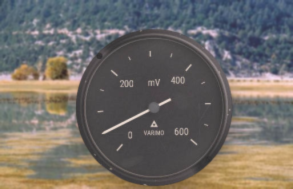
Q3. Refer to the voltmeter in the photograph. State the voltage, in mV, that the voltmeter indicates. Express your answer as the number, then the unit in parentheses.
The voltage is 50 (mV)
